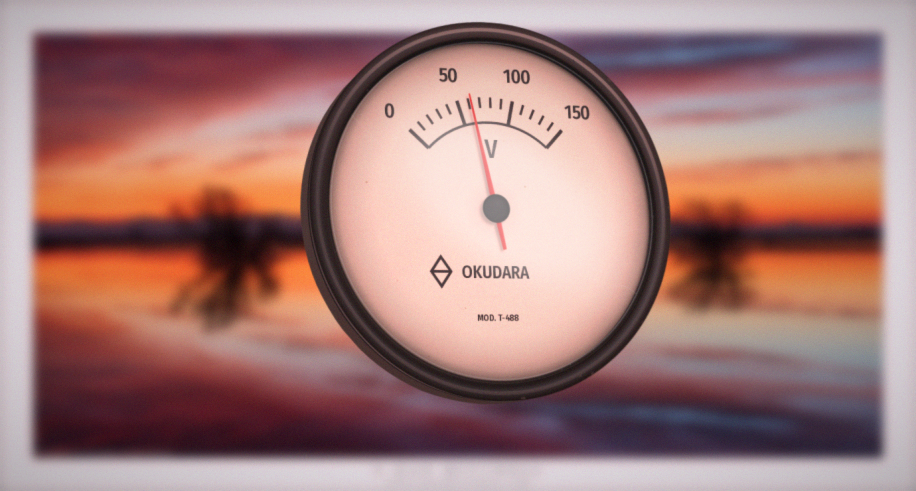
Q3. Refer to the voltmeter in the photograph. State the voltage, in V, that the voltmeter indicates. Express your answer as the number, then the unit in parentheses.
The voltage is 60 (V)
